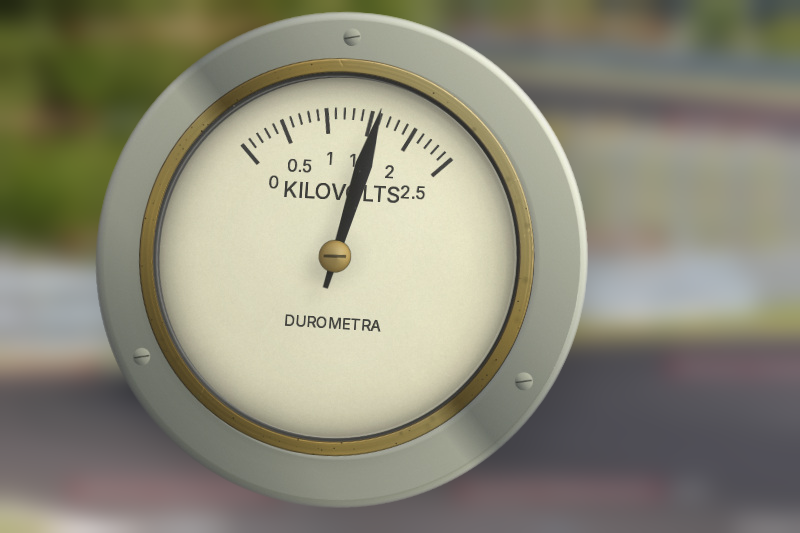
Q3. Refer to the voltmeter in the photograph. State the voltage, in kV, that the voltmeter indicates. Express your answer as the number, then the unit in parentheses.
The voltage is 1.6 (kV)
